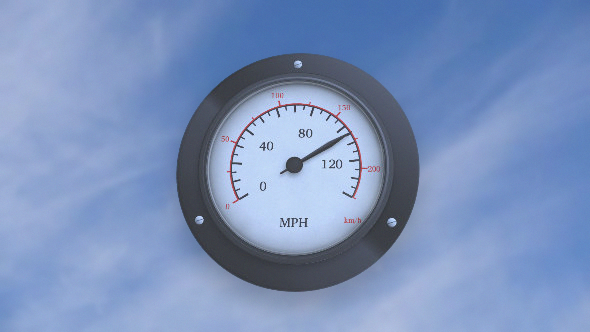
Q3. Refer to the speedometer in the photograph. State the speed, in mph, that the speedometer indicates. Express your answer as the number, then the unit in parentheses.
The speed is 105 (mph)
